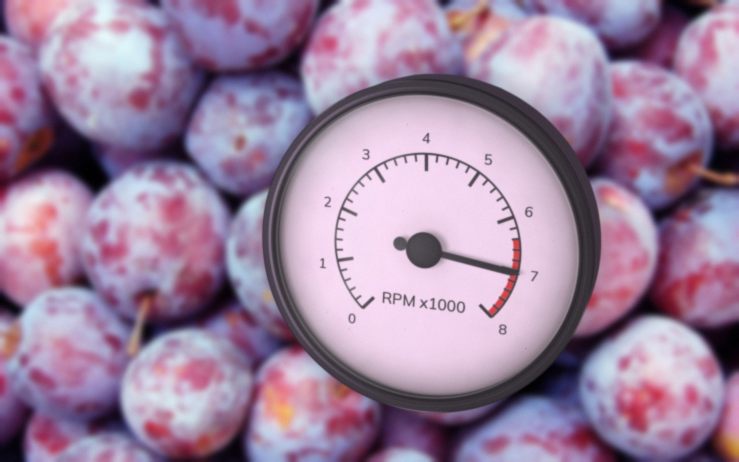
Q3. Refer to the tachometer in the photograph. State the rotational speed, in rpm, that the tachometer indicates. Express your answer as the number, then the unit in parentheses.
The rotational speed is 7000 (rpm)
